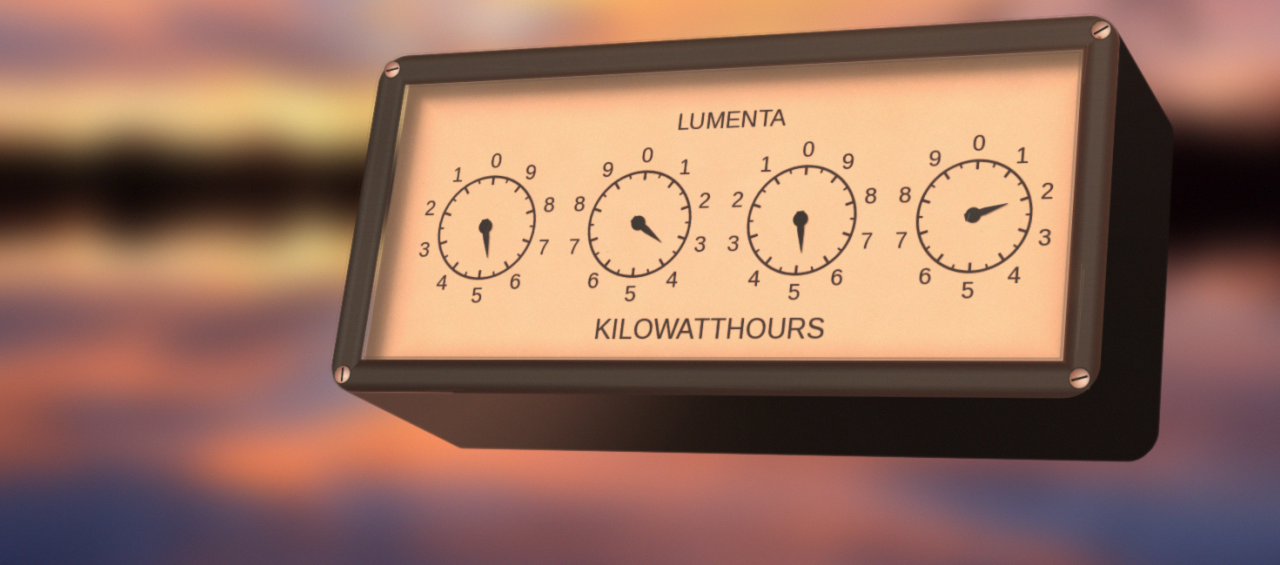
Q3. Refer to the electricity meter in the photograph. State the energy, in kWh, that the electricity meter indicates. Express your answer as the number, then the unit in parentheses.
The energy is 5352 (kWh)
